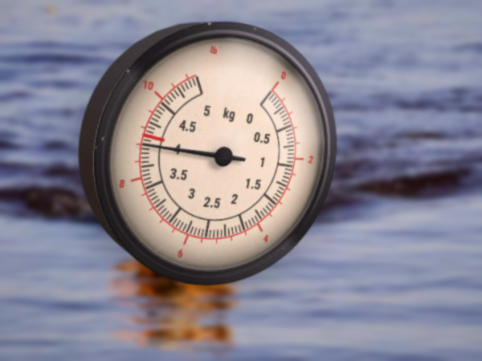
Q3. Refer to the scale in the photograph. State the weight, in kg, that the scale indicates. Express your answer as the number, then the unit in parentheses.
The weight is 4 (kg)
